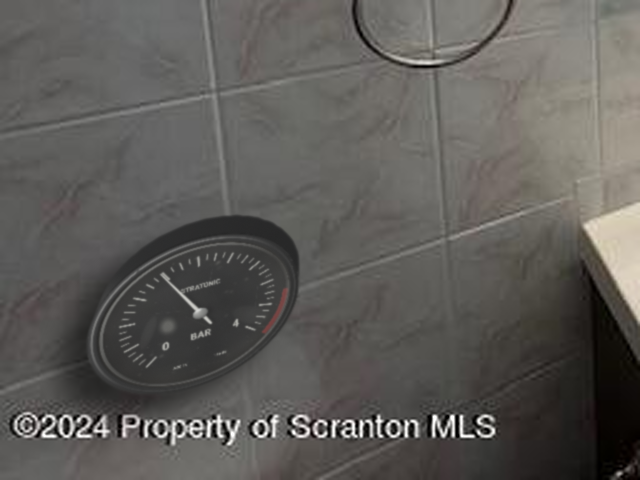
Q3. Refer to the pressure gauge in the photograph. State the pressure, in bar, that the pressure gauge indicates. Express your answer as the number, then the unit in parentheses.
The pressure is 1.6 (bar)
